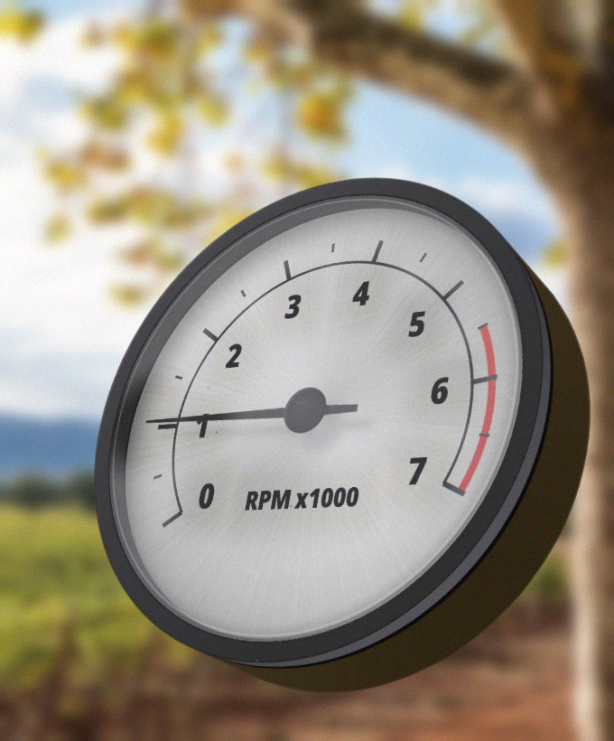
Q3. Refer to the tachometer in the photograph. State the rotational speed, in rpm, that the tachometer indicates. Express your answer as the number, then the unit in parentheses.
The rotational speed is 1000 (rpm)
